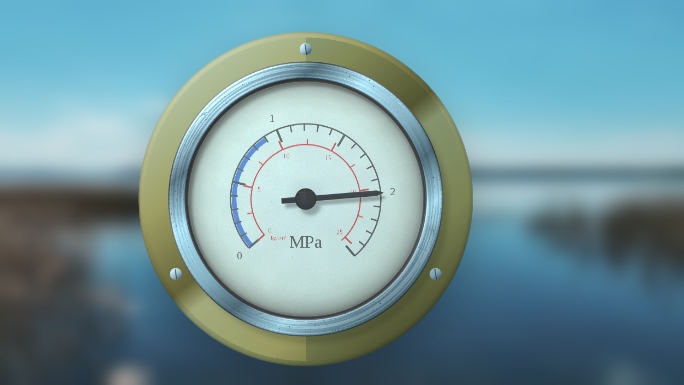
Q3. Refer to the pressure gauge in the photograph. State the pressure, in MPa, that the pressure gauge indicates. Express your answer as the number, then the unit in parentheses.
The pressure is 2 (MPa)
